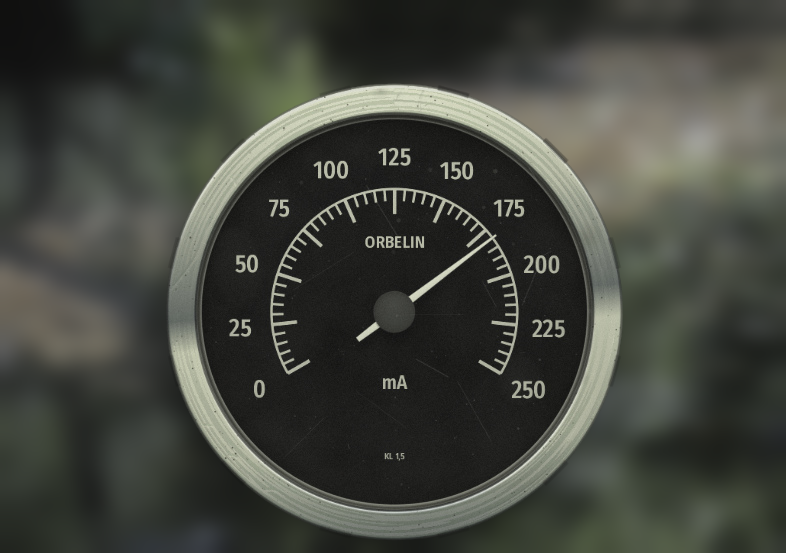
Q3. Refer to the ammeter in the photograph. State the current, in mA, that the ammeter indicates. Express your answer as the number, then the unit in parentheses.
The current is 180 (mA)
